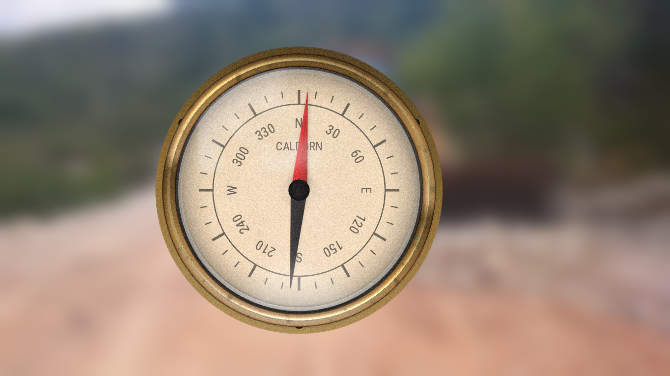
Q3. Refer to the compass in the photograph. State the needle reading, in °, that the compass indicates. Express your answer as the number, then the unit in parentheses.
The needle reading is 5 (°)
